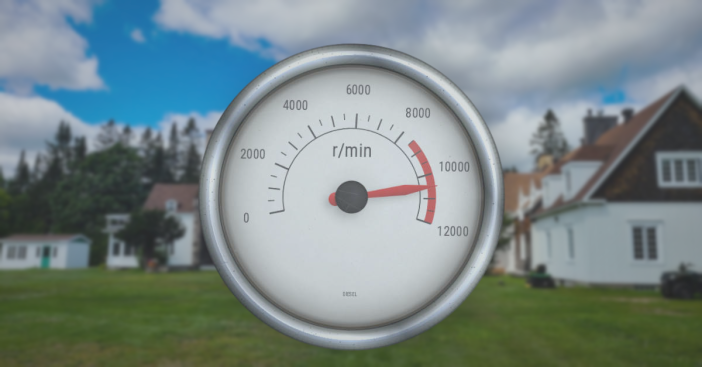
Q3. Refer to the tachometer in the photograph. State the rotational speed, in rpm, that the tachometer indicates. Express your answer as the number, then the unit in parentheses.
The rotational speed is 10500 (rpm)
